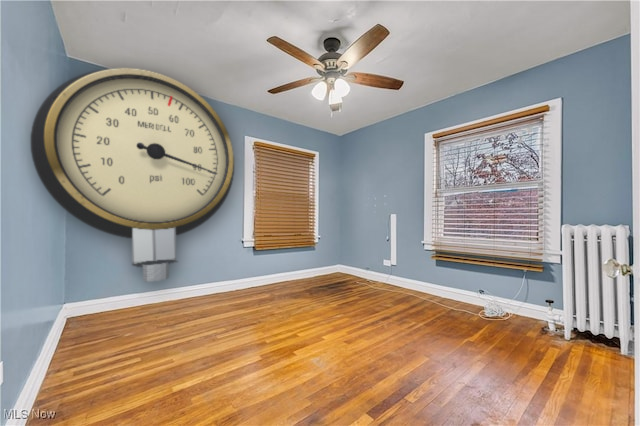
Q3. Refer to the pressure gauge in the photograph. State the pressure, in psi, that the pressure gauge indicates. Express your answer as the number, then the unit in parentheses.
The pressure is 90 (psi)
